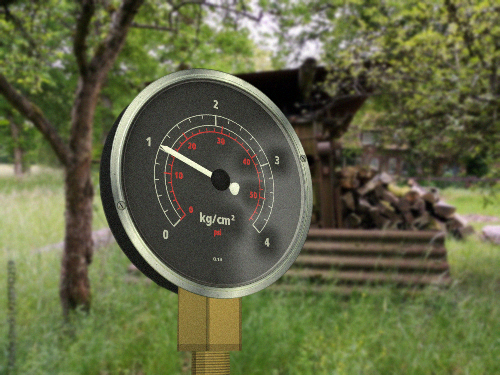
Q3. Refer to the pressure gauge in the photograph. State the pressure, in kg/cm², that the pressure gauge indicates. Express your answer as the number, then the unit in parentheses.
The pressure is 1 (kg/cm²)
